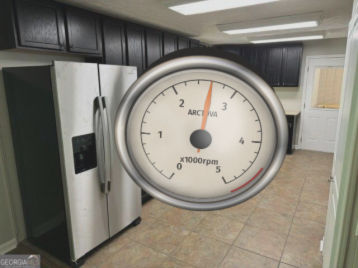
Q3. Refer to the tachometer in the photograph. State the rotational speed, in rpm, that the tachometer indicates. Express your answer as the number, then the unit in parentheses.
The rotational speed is 2600 (rpm)
